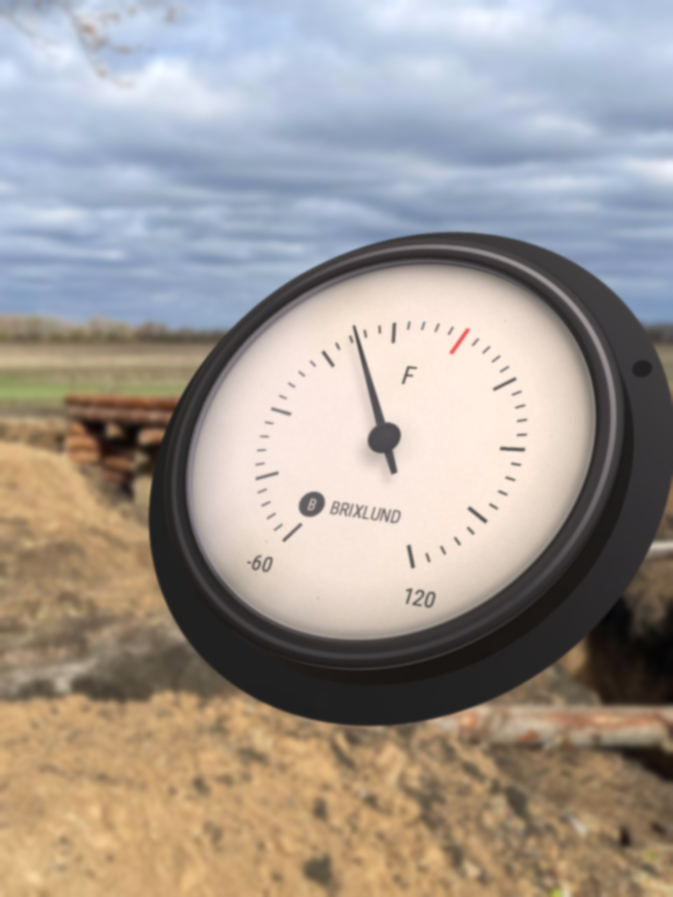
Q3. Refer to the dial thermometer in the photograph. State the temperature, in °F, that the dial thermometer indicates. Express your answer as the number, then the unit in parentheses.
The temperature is 10 (°F)
